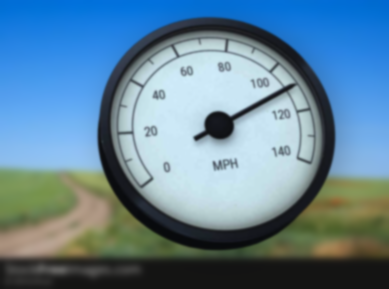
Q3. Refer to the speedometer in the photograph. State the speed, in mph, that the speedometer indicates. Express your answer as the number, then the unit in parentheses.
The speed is 110 (mph)
